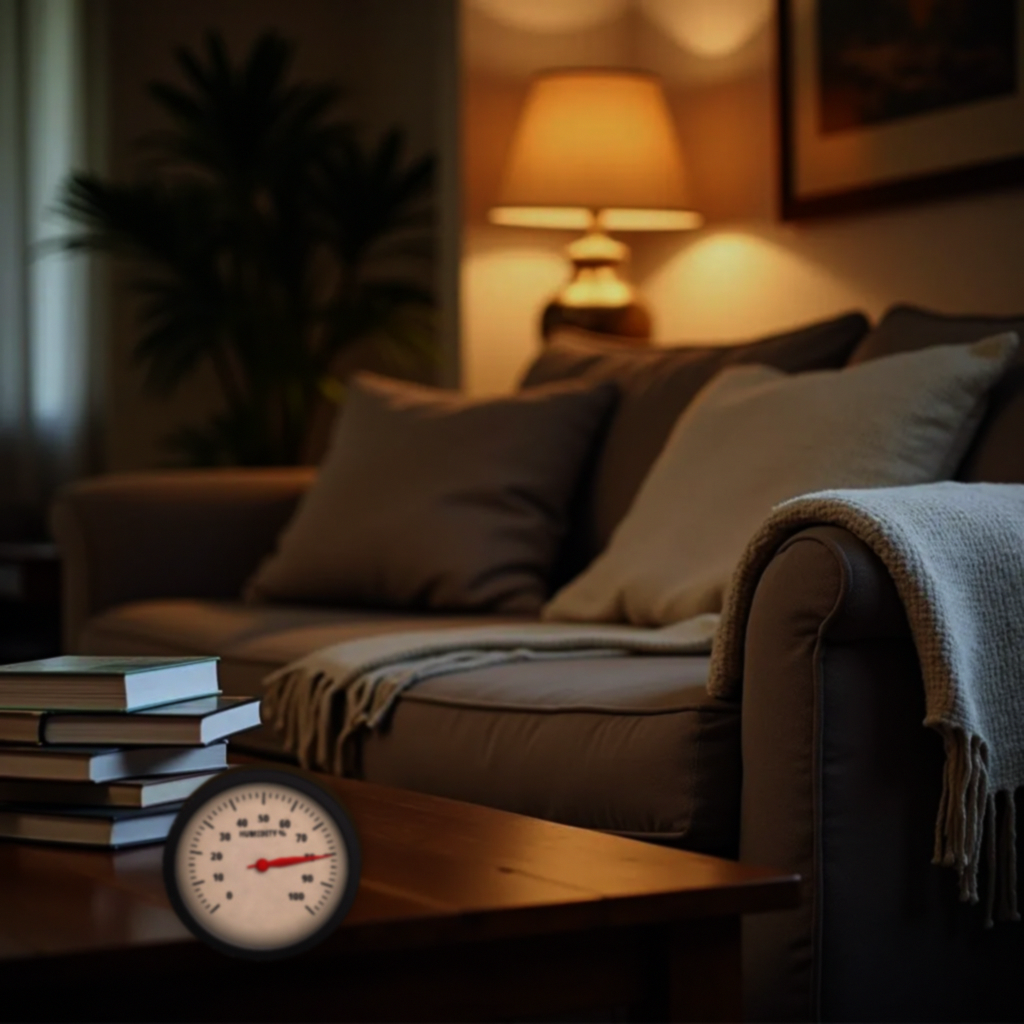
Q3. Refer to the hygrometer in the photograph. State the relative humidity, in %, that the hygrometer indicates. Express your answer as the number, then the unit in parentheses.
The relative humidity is 80 (%)
